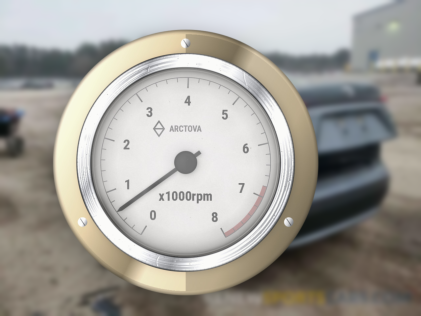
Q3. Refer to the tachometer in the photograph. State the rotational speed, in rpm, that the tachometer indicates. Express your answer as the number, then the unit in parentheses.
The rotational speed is 600 (rpm)
